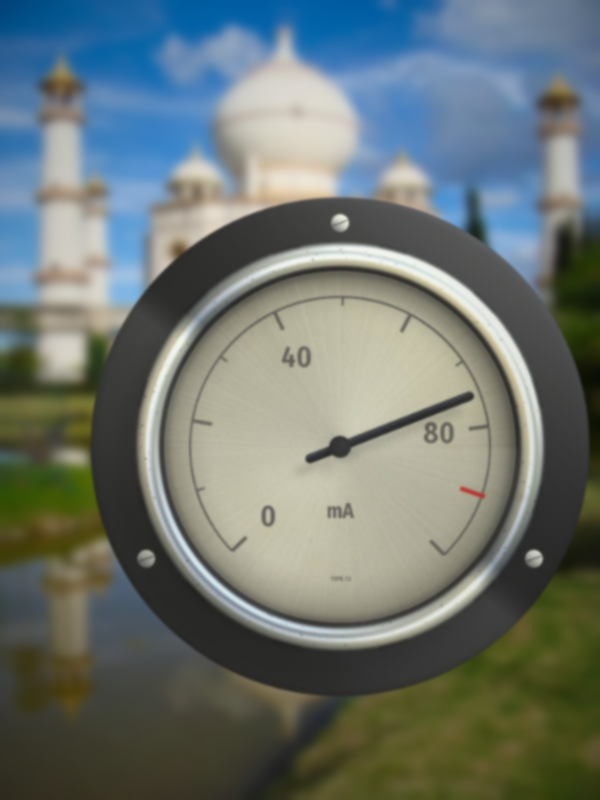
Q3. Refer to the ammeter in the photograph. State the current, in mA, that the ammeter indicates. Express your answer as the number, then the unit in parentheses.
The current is 75 (mA)
